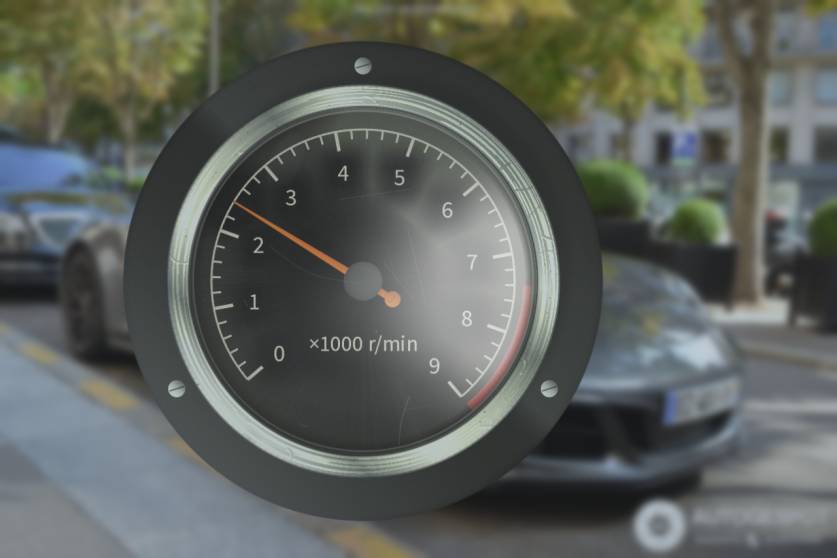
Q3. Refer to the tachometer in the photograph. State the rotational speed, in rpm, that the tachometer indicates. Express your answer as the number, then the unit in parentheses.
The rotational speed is 2400 (rpm)
